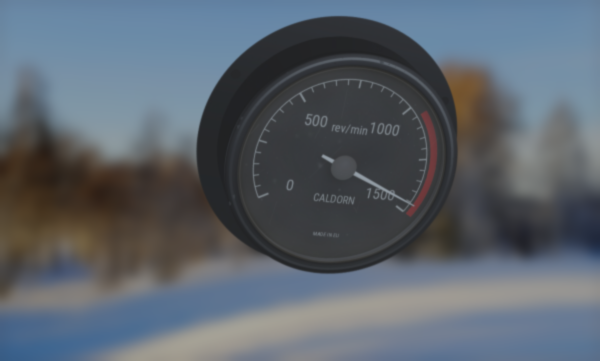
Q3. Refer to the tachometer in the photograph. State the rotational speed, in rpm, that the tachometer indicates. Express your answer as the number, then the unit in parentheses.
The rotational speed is 1450 (rpm)
